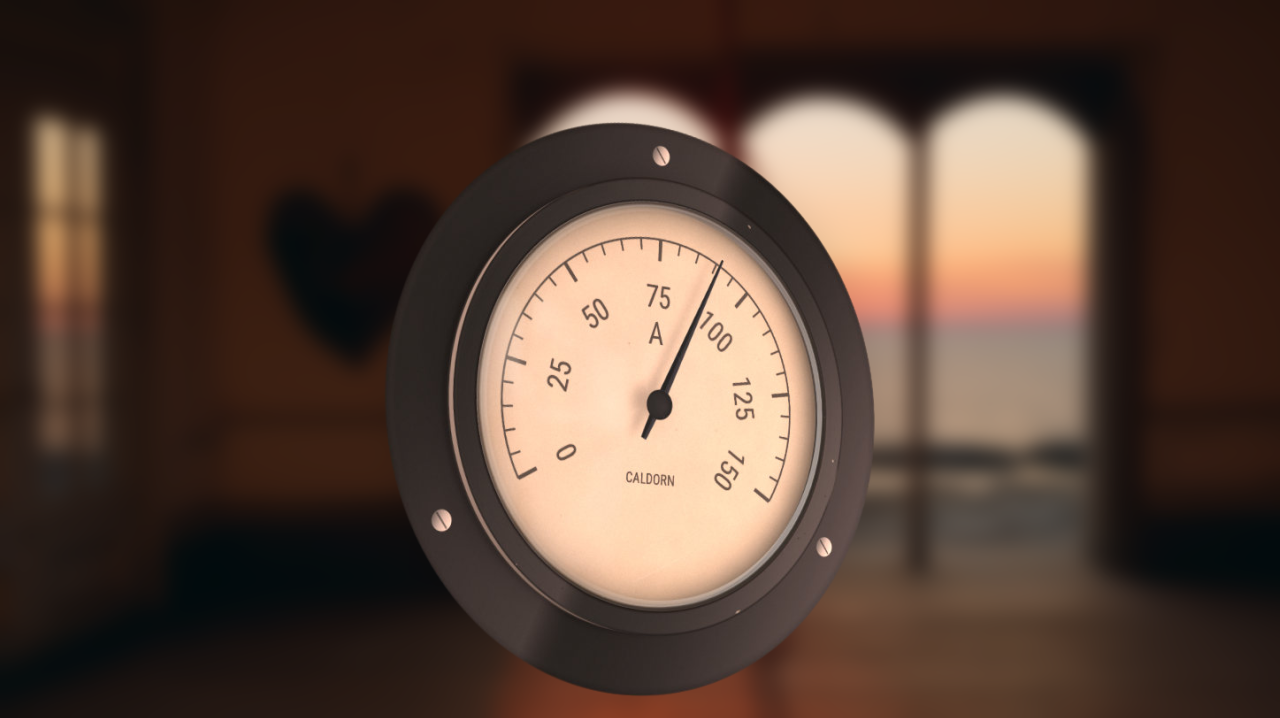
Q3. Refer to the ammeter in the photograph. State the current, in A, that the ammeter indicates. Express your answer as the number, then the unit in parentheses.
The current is 90 (A)
